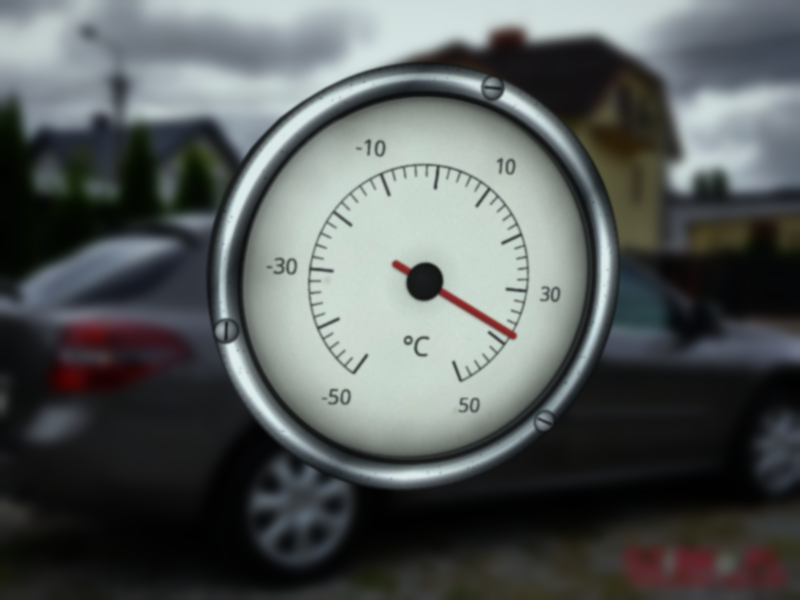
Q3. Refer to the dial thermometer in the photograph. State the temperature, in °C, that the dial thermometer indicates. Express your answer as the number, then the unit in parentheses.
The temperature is 38 (°C)
